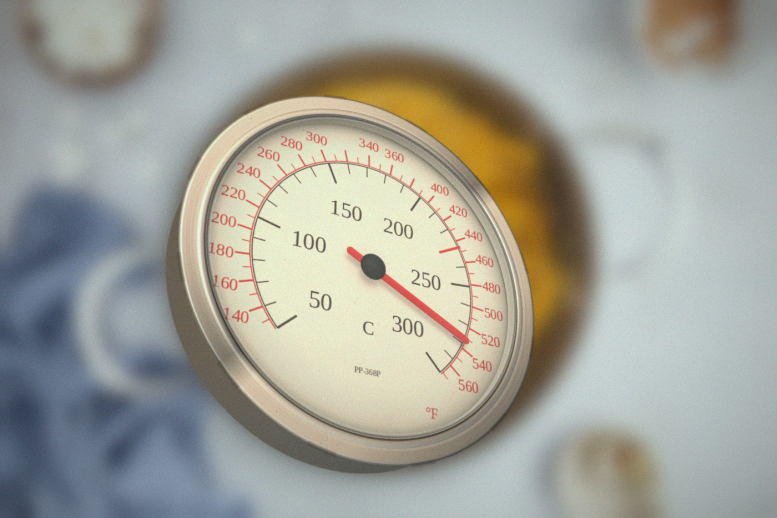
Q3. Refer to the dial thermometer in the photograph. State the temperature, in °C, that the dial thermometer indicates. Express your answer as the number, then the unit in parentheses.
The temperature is 280 (°C)
